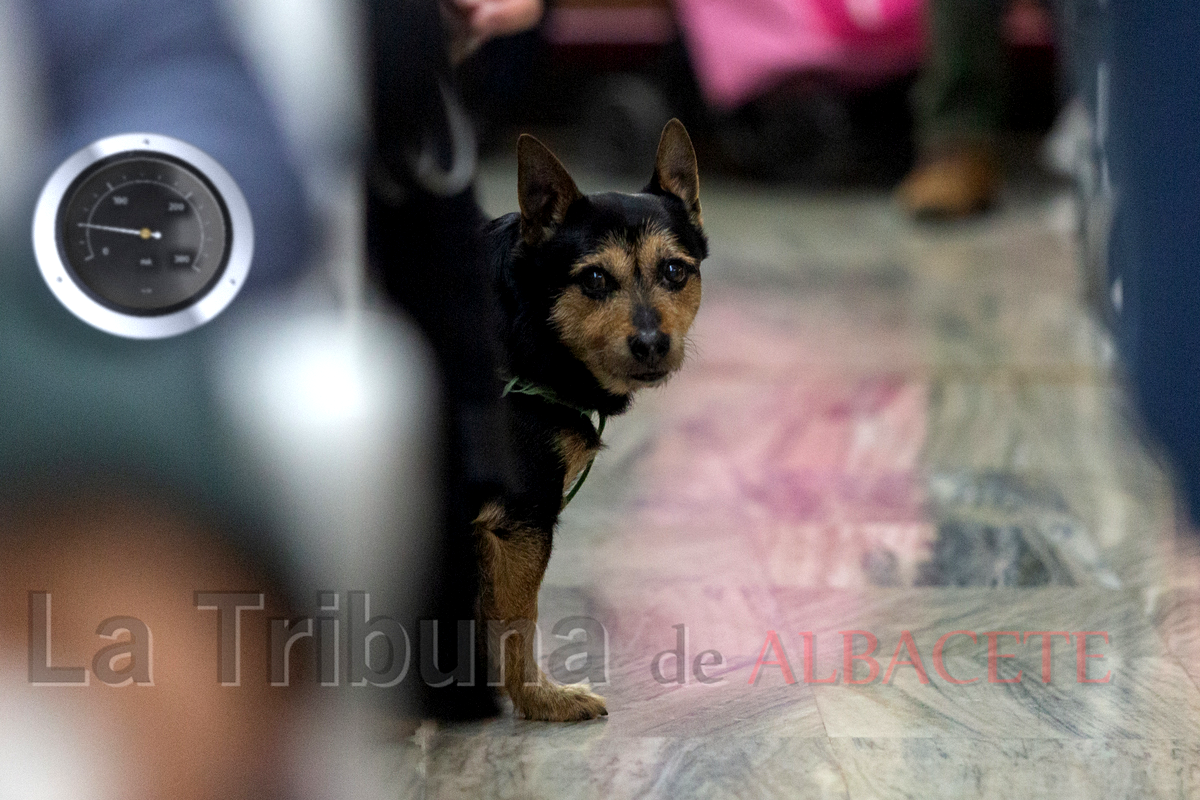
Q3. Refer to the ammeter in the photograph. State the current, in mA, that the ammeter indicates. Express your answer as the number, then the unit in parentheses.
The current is 40 (mA)
